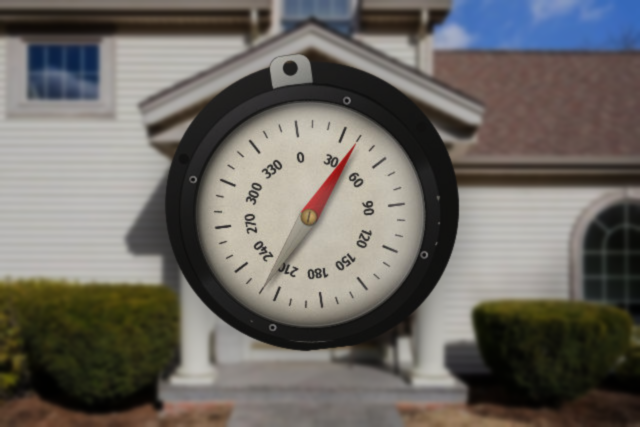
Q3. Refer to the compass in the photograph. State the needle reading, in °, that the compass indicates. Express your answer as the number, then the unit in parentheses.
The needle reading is 40 (°)
